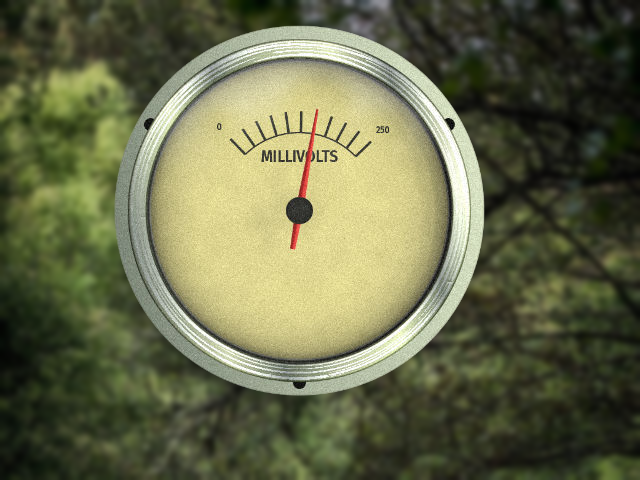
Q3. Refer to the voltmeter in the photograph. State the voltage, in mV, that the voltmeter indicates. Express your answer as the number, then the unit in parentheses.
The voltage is 150 (mV)
